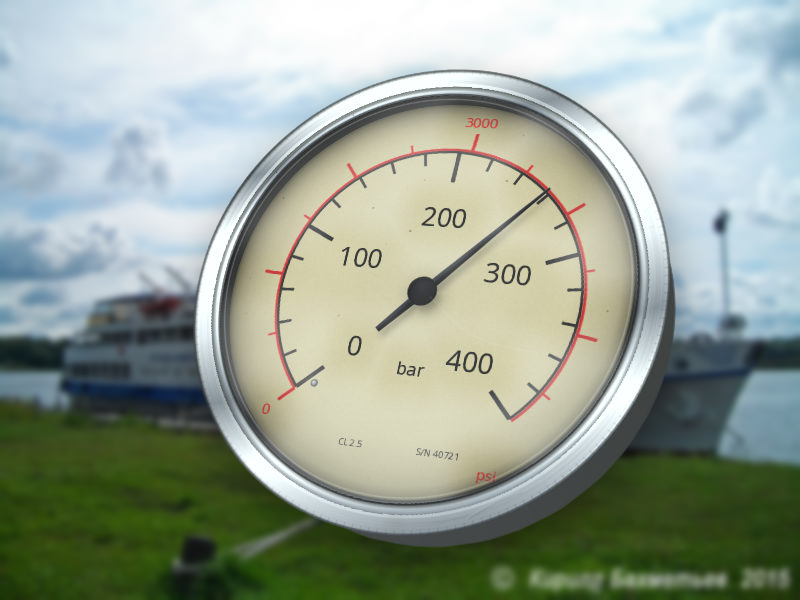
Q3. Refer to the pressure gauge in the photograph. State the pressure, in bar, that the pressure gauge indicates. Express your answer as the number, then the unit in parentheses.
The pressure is 260 (bar)
